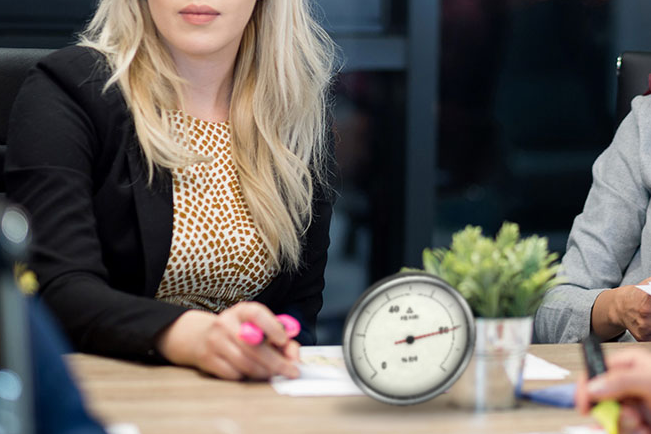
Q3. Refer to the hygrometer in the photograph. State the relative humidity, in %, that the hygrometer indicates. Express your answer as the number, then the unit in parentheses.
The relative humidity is 80 (%)
